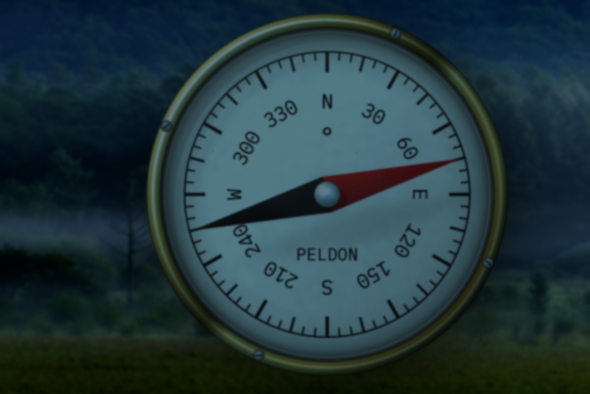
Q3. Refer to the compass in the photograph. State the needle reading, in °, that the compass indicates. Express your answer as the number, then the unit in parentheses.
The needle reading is 75 (°)
